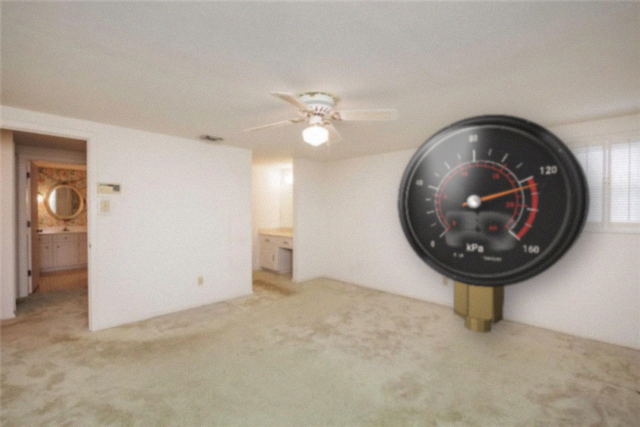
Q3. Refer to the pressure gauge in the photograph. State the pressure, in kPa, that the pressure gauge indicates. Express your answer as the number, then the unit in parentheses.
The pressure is 125 (kPa)
